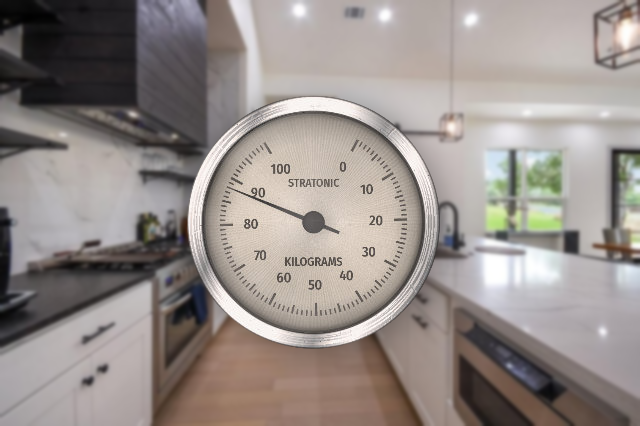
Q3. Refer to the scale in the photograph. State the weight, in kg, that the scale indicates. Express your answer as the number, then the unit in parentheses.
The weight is 88 (kg)
